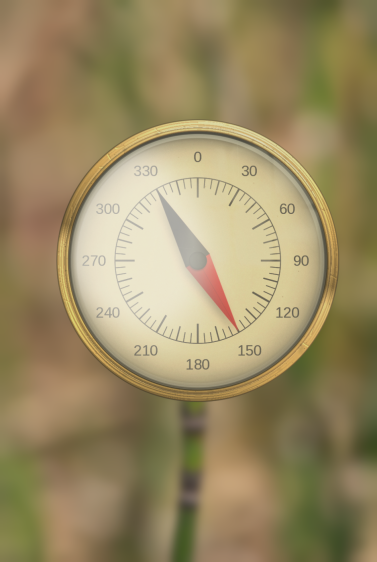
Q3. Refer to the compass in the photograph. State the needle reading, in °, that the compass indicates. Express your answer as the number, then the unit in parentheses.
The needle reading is 150 (°)
